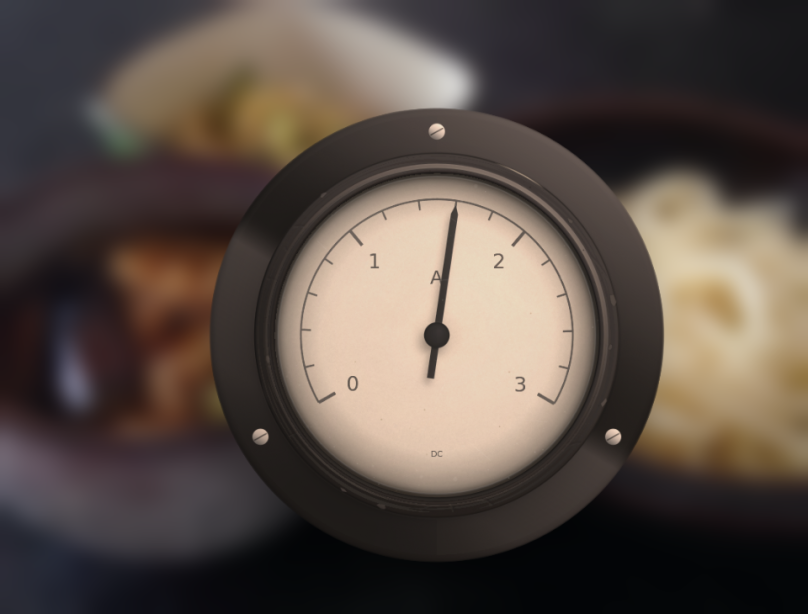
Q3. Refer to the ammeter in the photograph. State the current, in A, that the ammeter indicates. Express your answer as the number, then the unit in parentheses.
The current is 1.6 (A)
